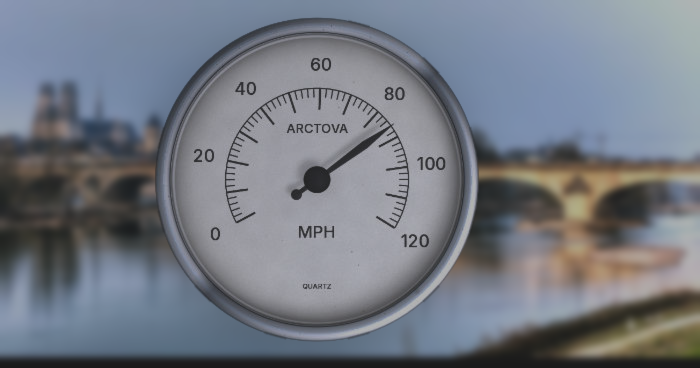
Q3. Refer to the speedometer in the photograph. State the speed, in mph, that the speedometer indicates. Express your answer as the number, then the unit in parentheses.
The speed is 86 (mph)
